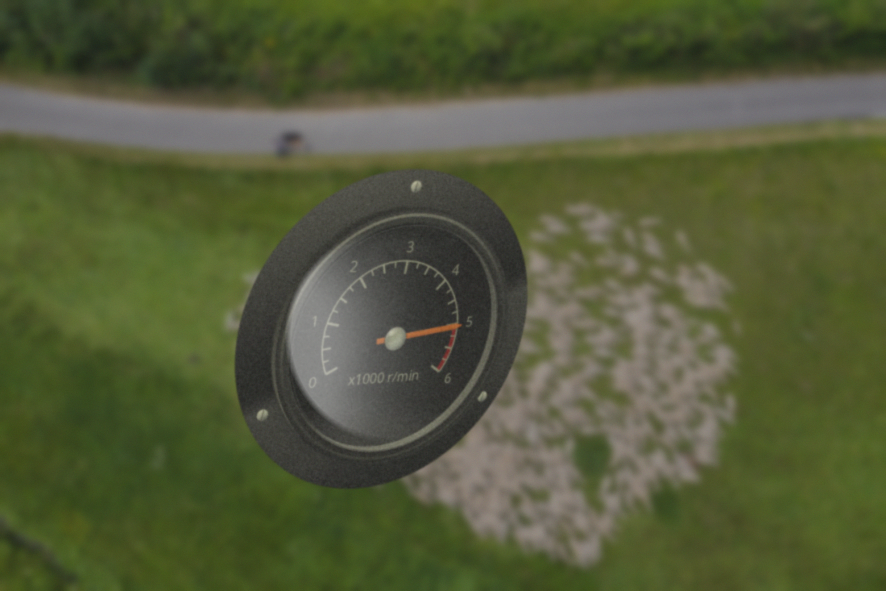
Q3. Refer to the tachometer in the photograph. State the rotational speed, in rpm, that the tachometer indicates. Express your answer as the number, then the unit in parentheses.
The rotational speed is 5000 (rpm)
